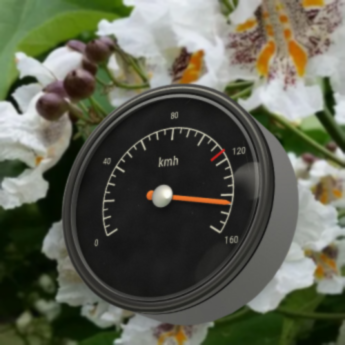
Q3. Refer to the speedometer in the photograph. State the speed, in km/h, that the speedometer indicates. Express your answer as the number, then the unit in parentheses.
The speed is 145 (km/h)
